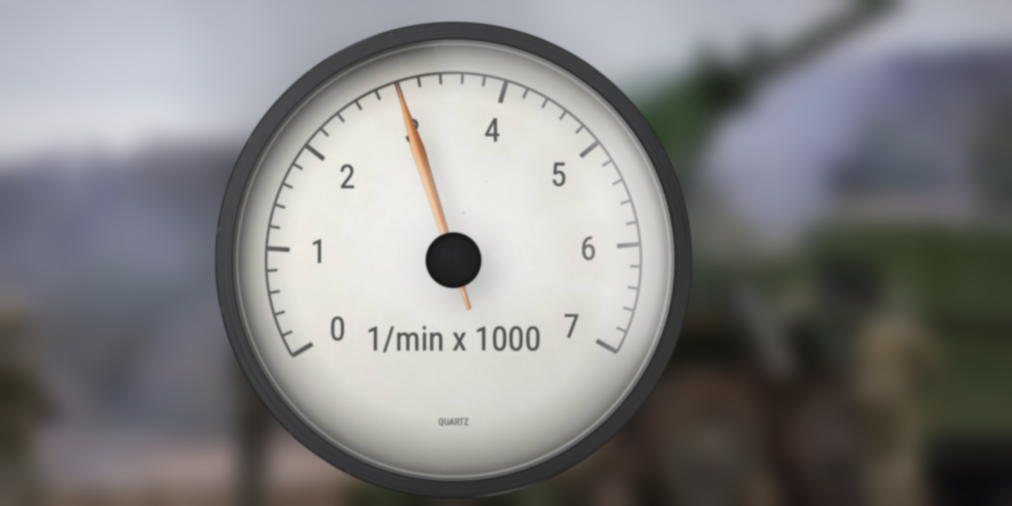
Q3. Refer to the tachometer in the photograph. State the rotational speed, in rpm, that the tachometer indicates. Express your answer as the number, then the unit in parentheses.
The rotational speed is 3000 (rpm)
